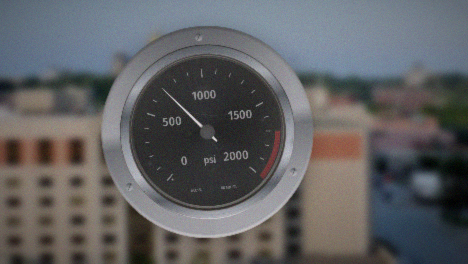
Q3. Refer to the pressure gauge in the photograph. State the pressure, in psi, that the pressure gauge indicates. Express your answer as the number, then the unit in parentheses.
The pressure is 700 (psi)
